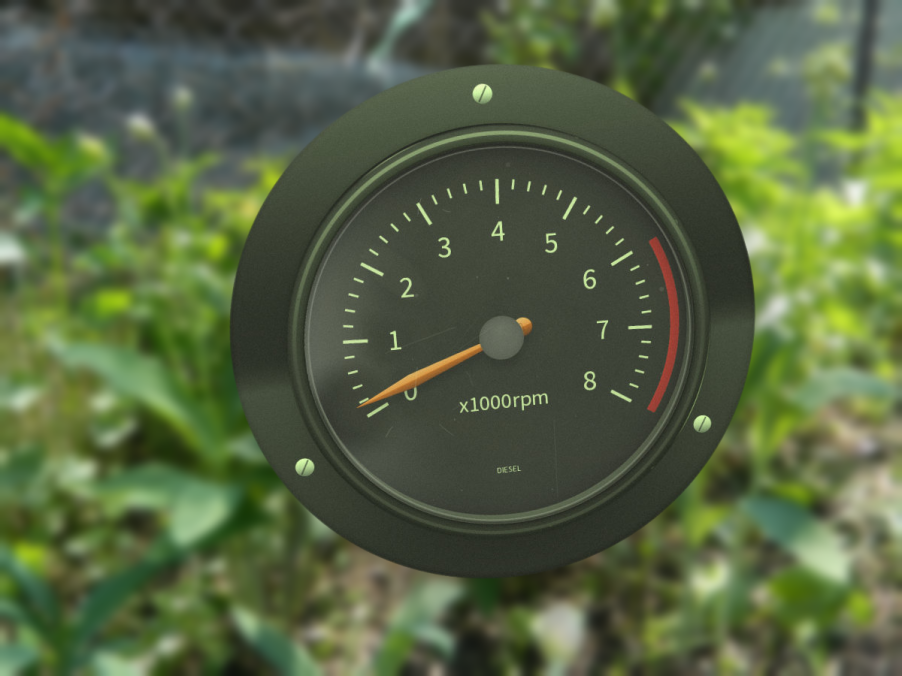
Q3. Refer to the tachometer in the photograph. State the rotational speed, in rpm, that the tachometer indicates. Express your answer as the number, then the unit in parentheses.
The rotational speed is 200 (rpm)
